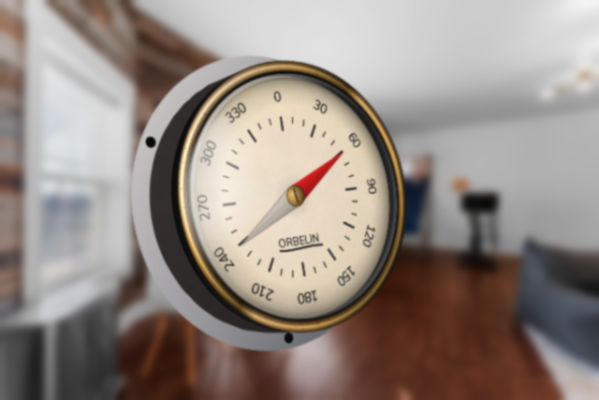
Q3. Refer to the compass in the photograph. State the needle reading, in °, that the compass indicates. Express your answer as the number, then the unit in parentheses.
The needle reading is 60 (°)
